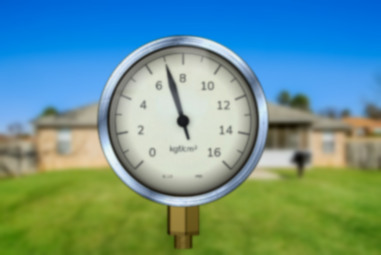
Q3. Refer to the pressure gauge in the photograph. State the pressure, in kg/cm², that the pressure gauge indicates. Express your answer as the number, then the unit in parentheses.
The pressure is 7 (kg/cm²)
